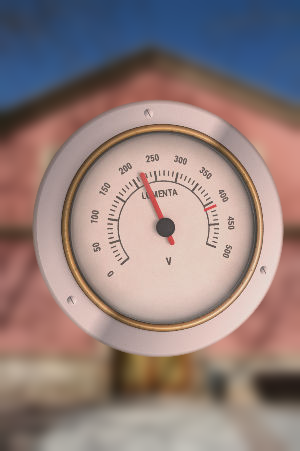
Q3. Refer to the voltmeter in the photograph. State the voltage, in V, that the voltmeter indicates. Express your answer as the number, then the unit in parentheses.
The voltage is 220 (V)
